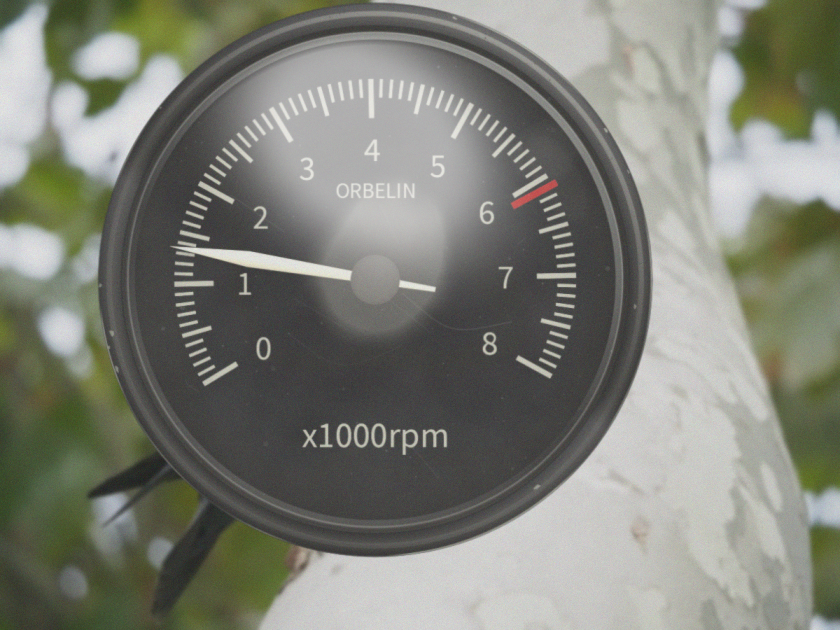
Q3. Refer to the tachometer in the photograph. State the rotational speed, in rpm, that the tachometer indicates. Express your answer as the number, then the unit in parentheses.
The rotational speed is 1350 (rpm)
